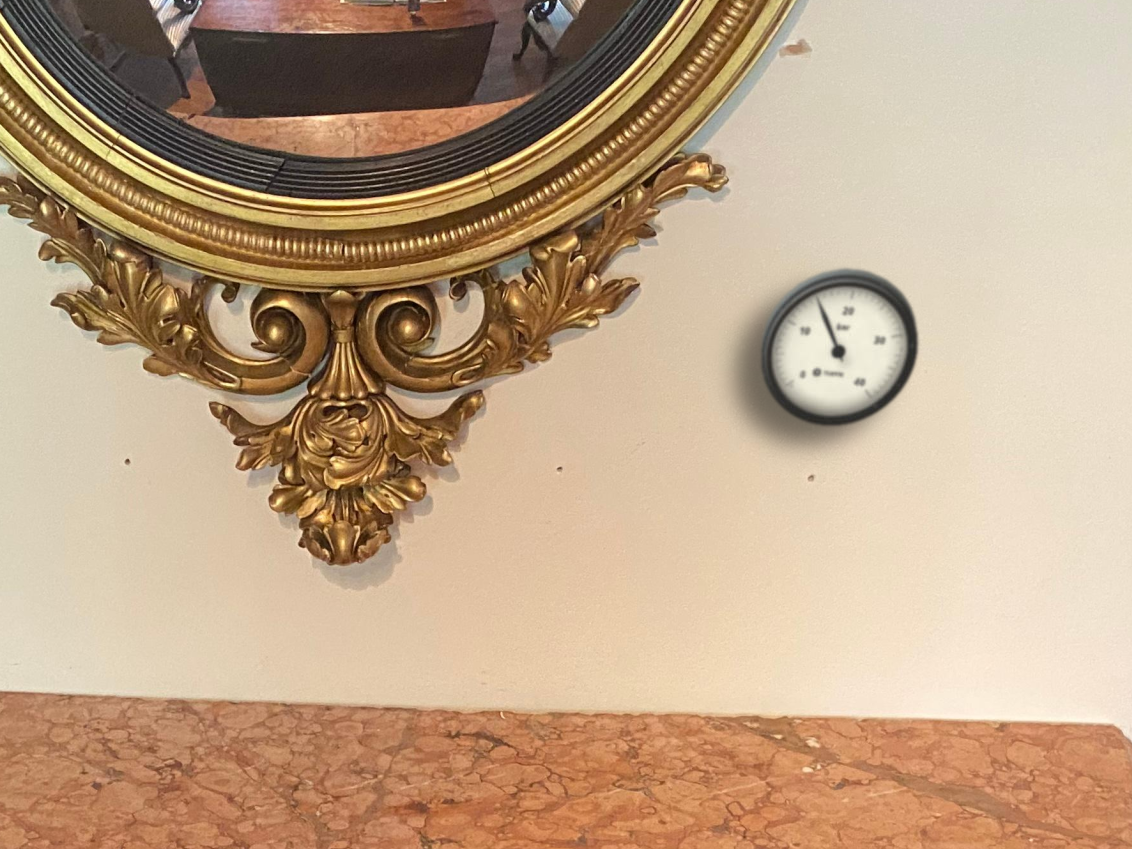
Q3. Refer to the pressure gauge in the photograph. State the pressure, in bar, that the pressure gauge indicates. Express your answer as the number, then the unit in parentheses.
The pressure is 15 (bar)
